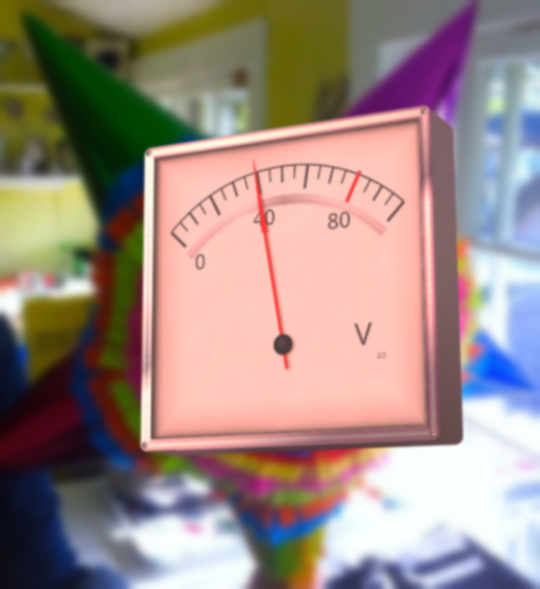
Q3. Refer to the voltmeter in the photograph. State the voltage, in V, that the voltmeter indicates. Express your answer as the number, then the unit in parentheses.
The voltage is 40 (V)
